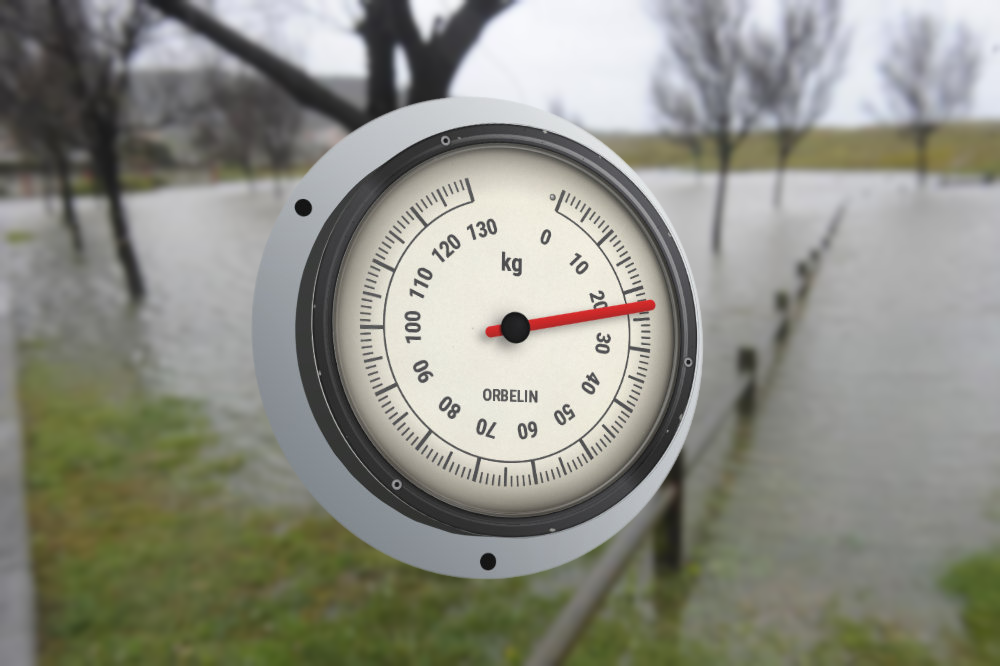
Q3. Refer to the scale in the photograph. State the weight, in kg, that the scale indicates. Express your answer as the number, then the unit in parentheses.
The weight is 23 (kg)
